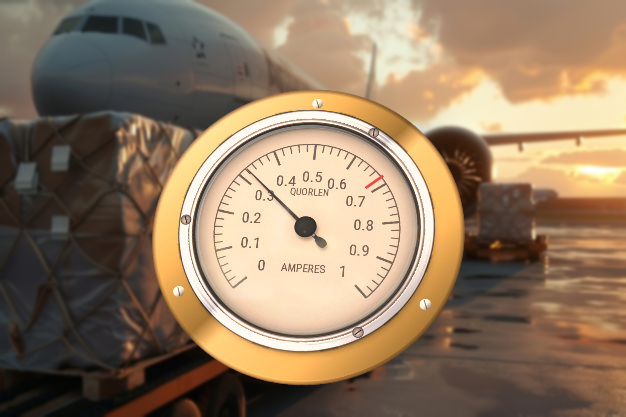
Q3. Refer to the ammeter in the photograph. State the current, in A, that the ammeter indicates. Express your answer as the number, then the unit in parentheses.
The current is 0.32 (A)
